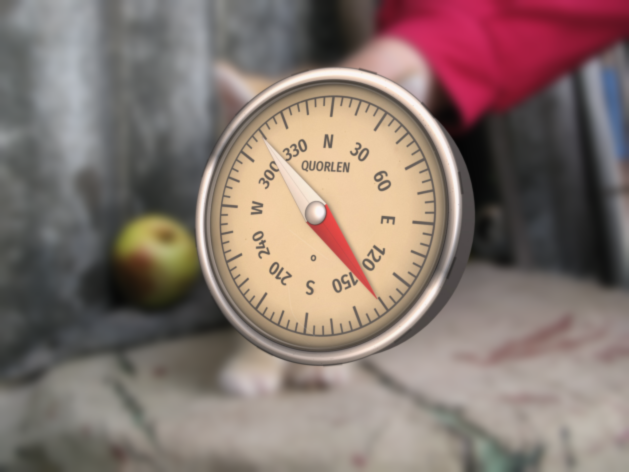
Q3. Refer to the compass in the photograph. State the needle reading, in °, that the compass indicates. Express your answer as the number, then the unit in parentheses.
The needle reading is 135 (°)
